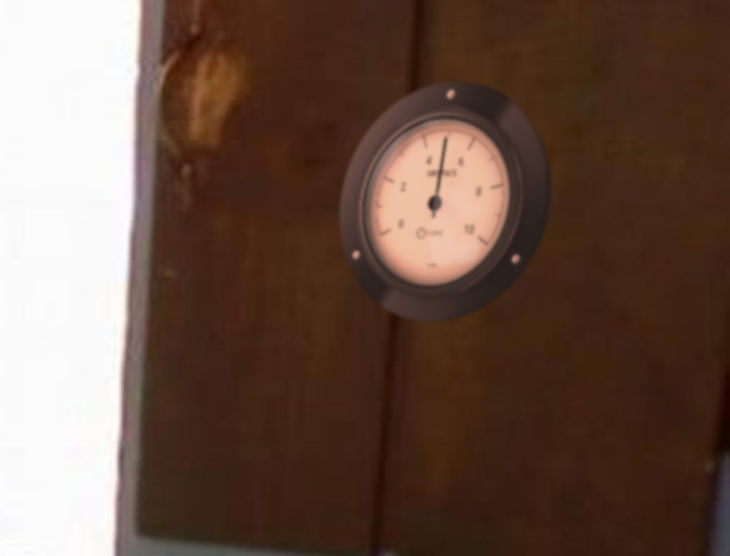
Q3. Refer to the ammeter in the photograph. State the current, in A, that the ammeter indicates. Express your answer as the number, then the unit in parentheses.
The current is 5 (A)
